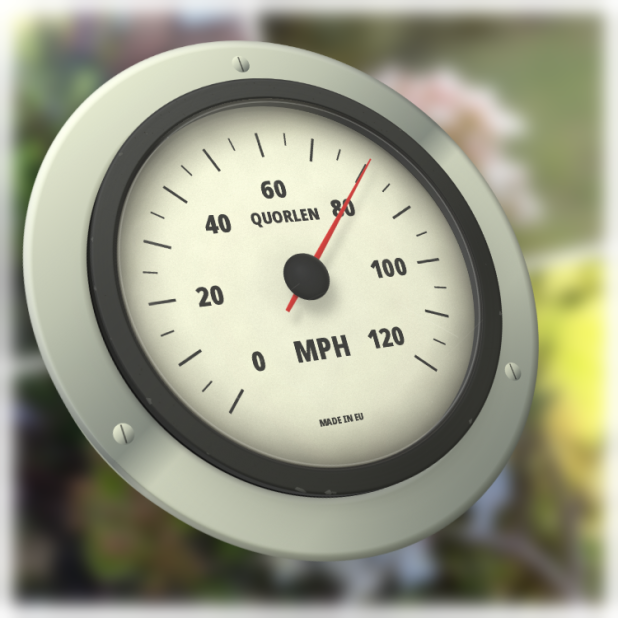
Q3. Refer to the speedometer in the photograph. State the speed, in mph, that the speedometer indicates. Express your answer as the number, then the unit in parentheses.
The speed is 80 (mph)
